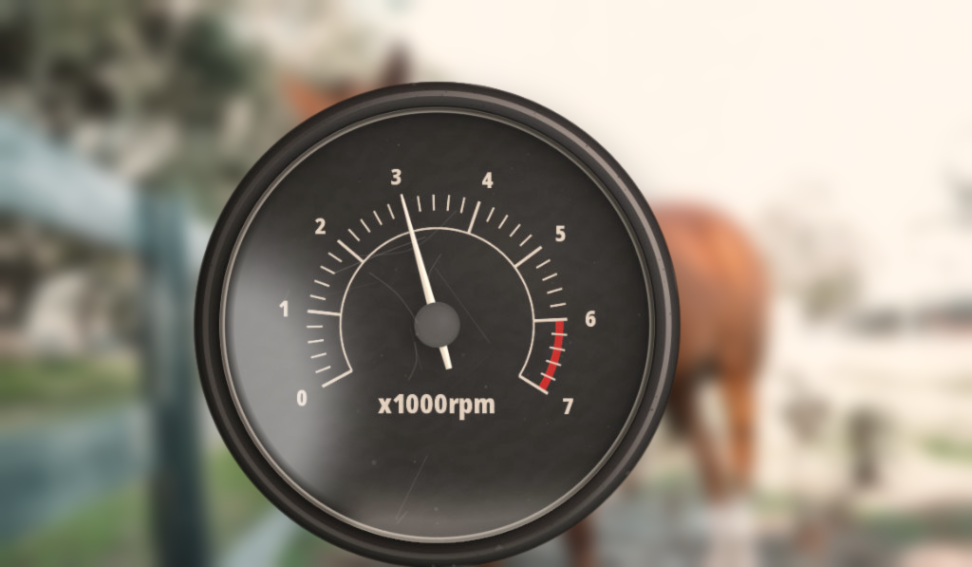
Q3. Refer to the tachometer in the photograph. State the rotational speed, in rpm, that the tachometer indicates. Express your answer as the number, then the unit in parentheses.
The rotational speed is 3000 (rpm)
